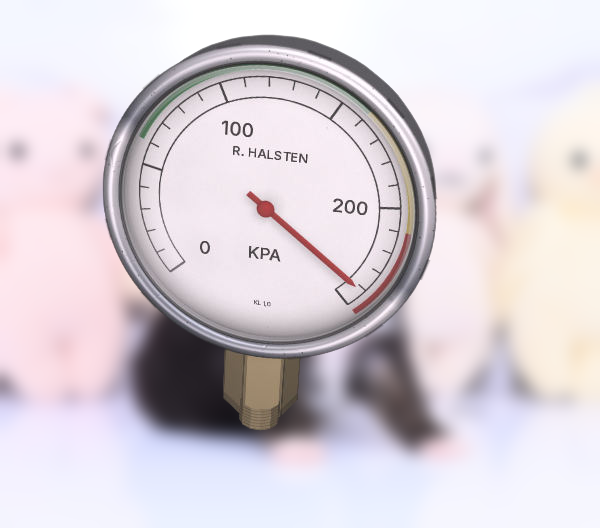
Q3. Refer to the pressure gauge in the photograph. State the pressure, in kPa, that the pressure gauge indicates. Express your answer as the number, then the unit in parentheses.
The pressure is 240 (kPa)
